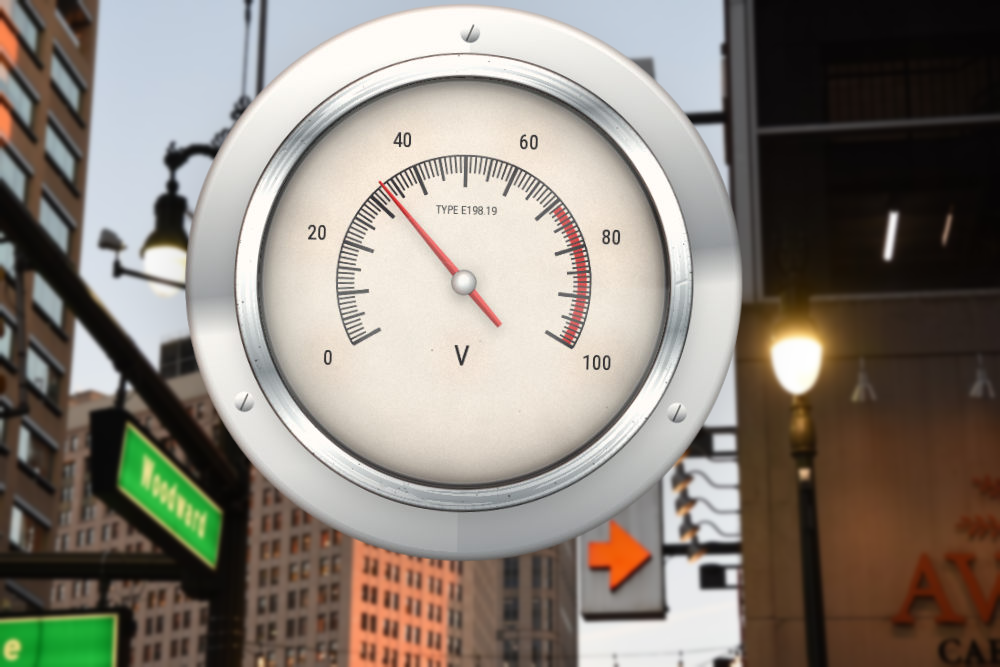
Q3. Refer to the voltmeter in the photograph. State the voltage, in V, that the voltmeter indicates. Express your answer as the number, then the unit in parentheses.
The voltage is 33 (V)
